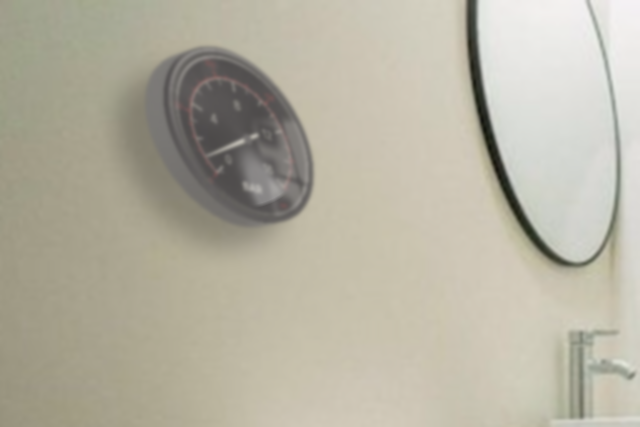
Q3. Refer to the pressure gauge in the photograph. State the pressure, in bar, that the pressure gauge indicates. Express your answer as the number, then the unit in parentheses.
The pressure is 1 (bar)
